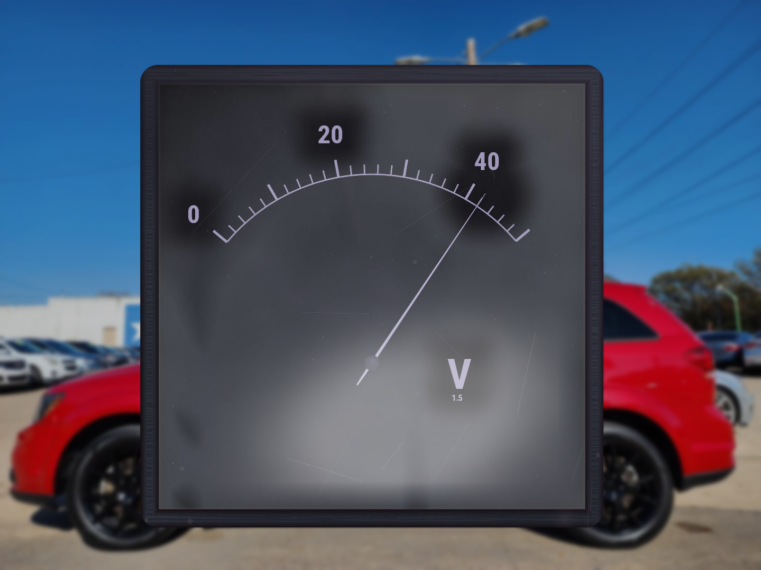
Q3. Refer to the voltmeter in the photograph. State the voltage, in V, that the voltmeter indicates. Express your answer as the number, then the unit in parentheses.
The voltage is 42 (V)
